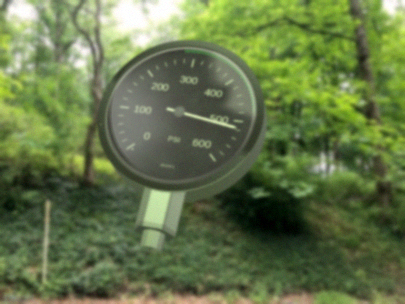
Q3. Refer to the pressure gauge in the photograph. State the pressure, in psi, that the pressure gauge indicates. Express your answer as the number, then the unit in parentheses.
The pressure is 520 (psi)
